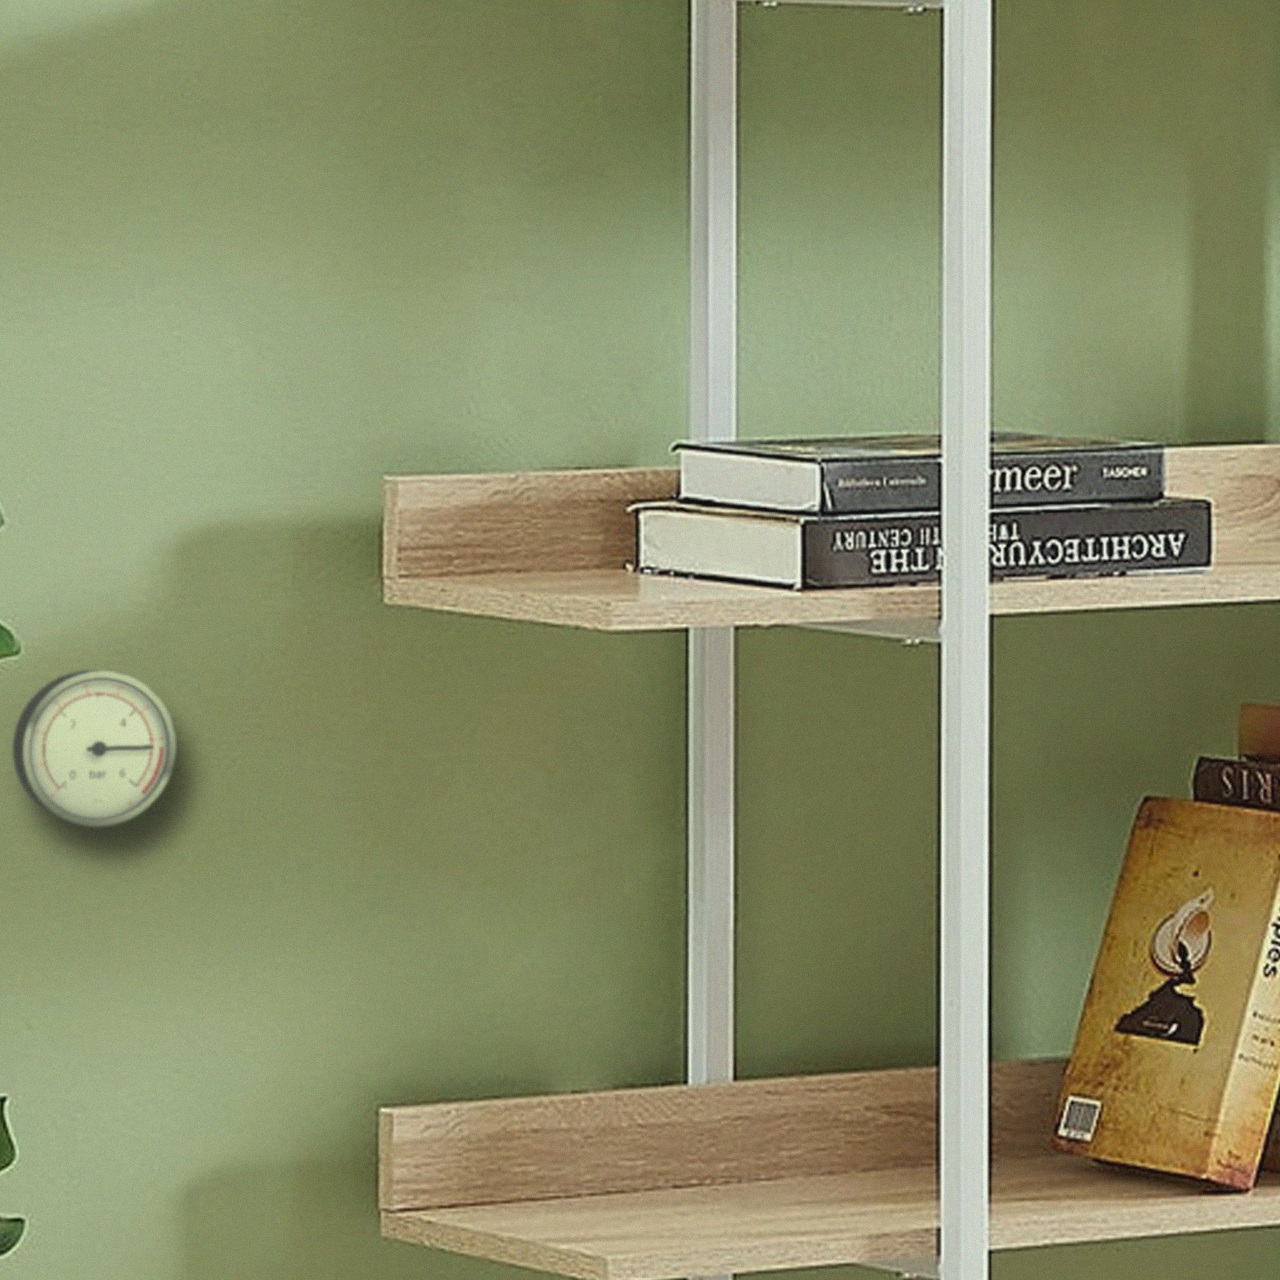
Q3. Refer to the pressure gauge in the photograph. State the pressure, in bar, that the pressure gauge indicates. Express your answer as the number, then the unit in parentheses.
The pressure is 5 (bar)
